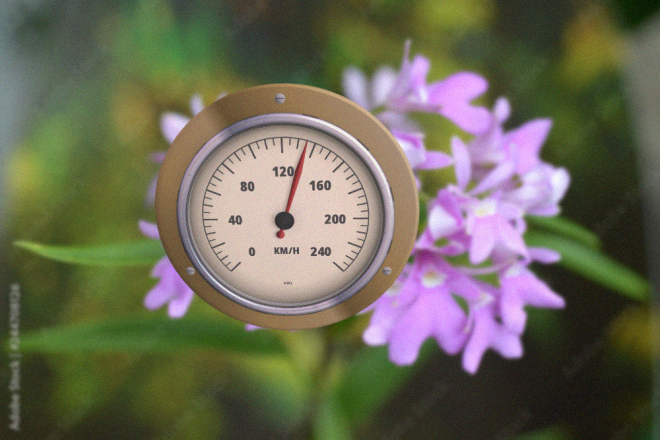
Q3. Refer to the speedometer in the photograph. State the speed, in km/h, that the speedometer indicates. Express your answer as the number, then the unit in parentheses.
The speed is 135 (km/h)
